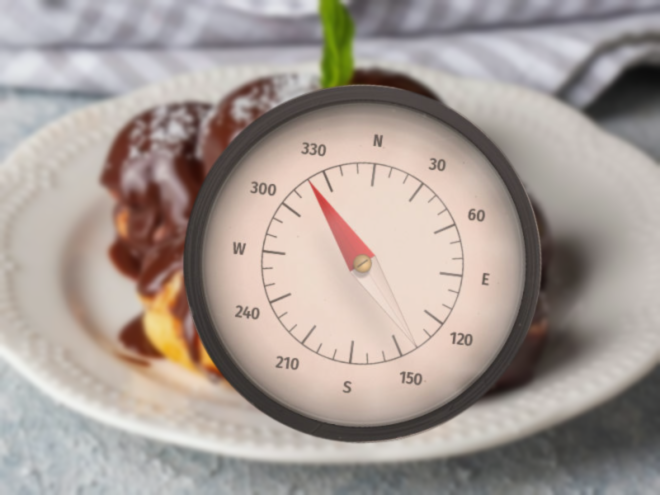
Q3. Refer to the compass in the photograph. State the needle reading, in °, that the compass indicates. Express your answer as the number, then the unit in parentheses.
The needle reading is 320 (°)
